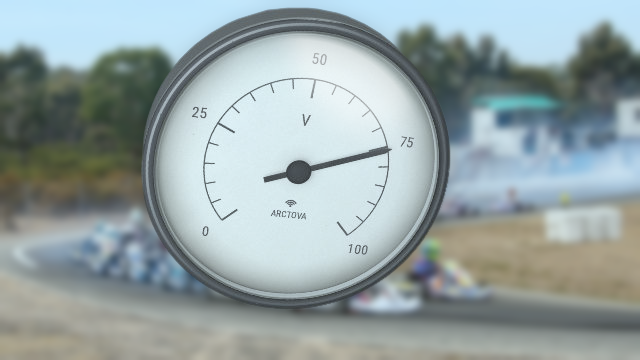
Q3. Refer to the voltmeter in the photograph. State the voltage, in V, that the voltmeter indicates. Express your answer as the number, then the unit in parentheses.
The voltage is 75 (V)
